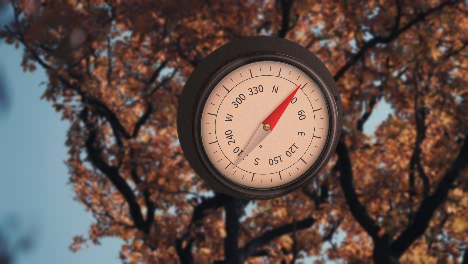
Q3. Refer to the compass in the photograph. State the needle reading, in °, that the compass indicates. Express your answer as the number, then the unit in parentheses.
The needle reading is 25 (°)
